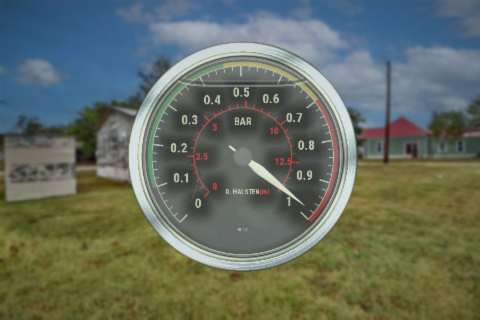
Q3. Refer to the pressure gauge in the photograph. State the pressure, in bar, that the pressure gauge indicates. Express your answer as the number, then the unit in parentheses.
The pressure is 0.98 (bar)
